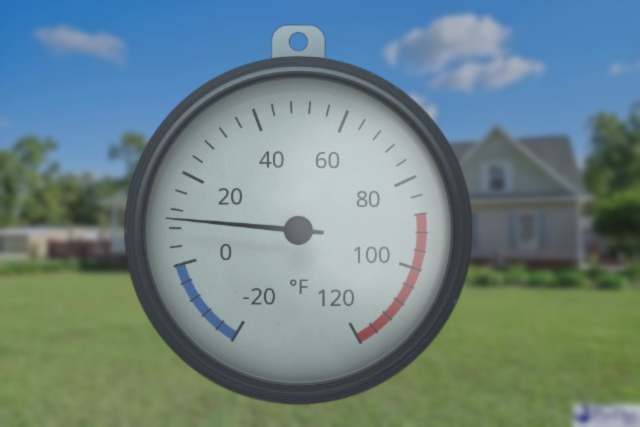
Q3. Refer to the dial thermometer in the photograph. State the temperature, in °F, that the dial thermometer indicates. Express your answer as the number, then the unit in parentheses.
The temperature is 10 (°F)
